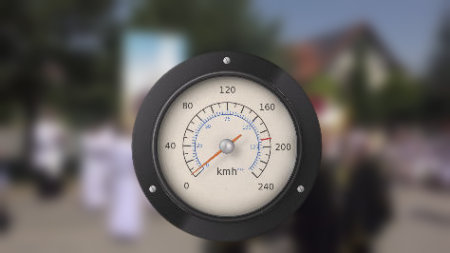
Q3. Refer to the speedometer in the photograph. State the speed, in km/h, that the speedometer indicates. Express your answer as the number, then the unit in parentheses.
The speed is 5 (km/h)
